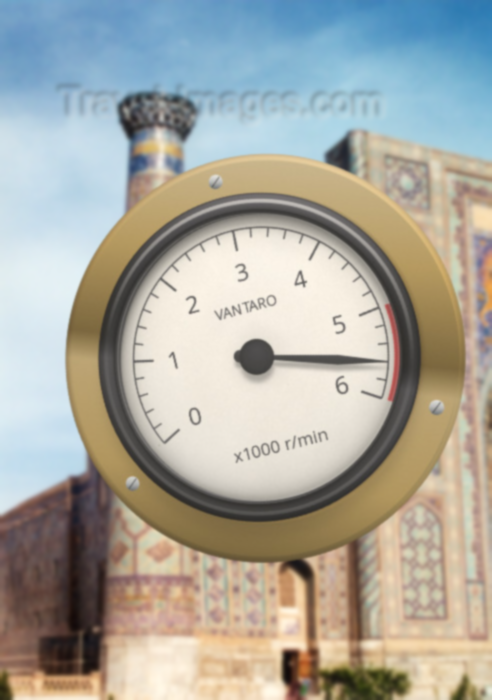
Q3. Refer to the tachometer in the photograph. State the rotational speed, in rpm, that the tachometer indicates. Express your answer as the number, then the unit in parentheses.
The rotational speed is 5600 (rpm)
